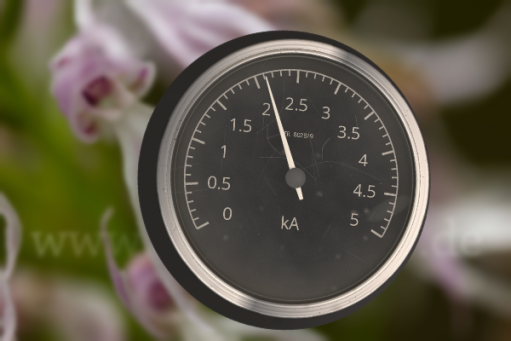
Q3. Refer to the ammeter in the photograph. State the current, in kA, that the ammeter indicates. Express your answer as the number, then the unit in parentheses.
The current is 2.1 (kA)
